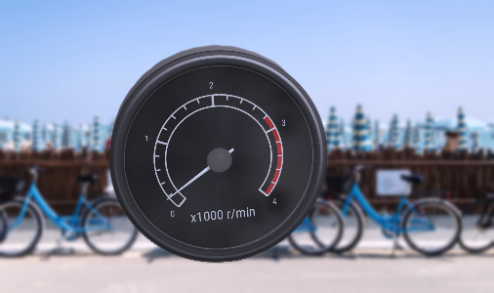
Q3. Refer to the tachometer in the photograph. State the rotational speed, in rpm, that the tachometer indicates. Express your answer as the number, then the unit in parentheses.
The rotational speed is 200 (rpm)
